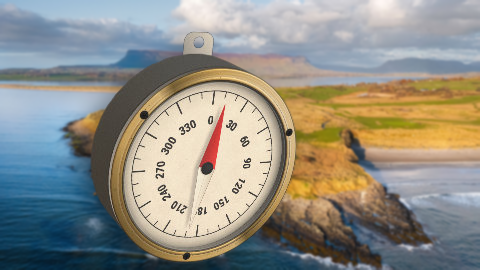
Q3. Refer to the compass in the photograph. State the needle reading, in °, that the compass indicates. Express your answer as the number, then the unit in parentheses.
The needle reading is 10 (°)
